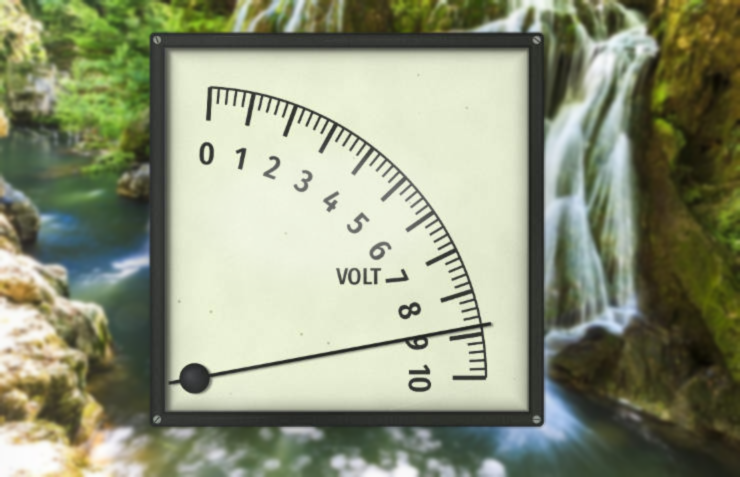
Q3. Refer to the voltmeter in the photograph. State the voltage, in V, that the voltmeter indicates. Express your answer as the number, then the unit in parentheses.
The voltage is 8.8 (V)
